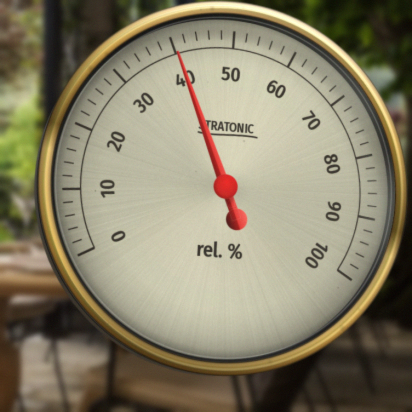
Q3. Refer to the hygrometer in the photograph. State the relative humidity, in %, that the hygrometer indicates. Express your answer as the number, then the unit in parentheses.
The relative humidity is 40 (%)
